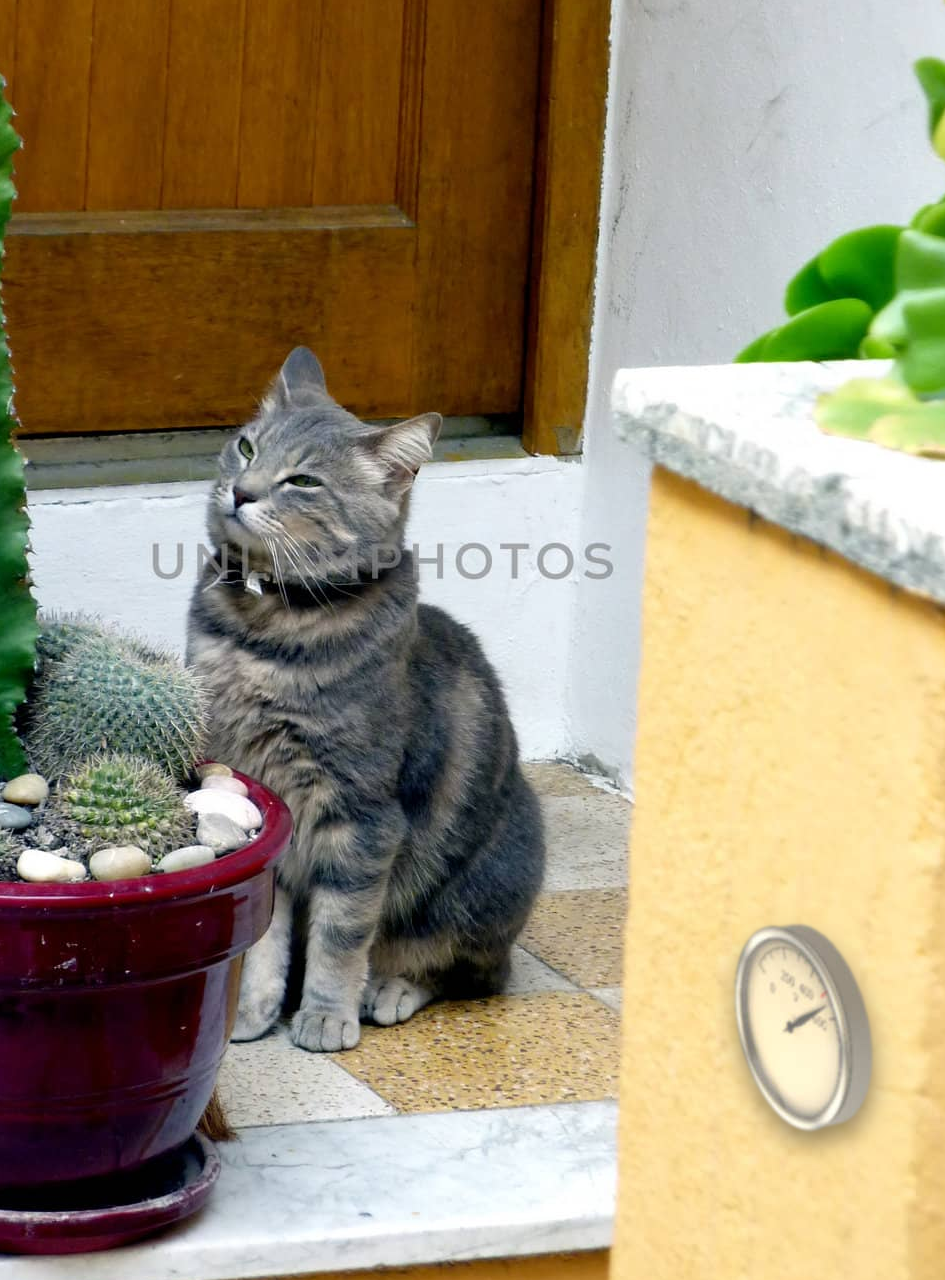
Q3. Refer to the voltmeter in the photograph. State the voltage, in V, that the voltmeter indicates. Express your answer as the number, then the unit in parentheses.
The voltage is 550 (V)
